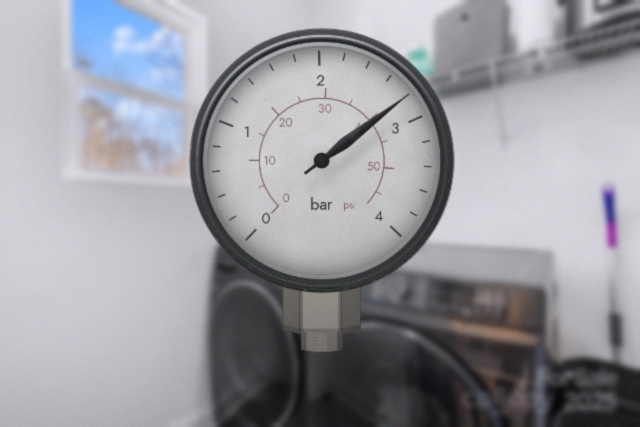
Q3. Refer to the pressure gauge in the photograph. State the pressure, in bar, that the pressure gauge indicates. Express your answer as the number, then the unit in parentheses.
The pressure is 2.8 (bar)
